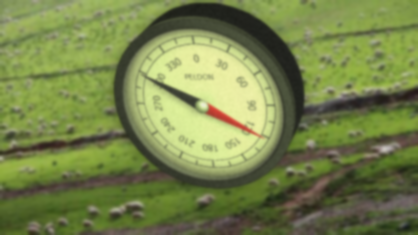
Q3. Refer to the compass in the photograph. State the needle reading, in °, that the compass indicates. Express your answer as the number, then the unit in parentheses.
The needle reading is 120 (°)
